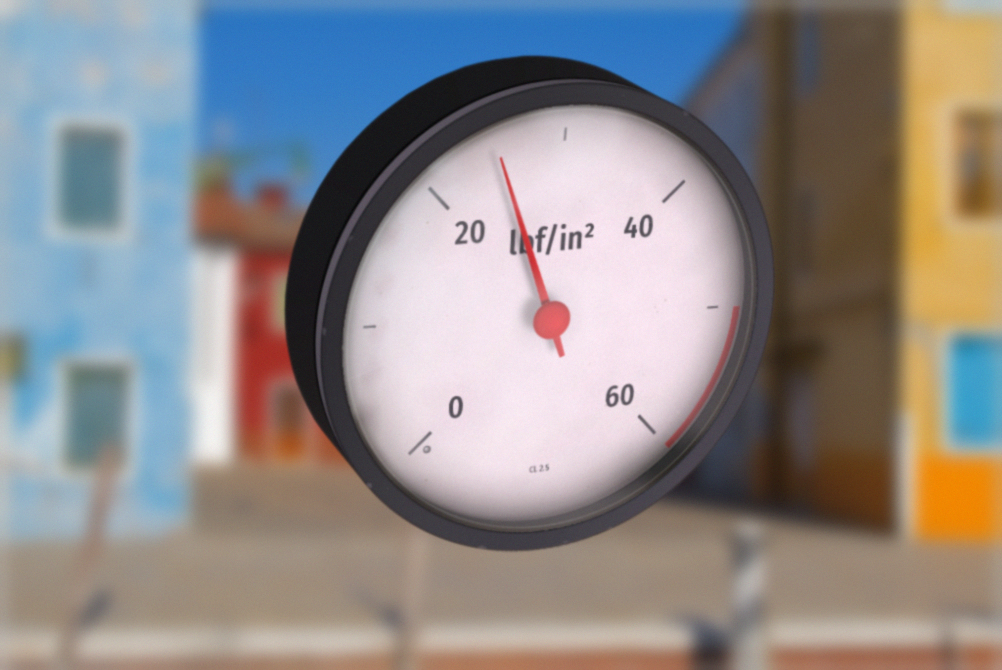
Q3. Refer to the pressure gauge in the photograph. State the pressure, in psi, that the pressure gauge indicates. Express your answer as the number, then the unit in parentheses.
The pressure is 25 (psi)
